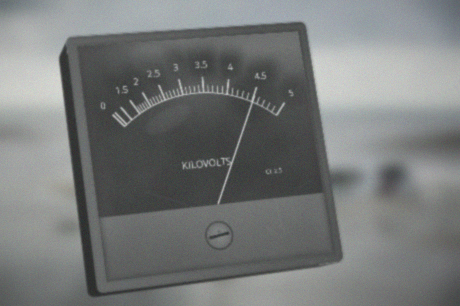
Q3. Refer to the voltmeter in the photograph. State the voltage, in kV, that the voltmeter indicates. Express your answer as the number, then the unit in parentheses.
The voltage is 4.5 (kV)
